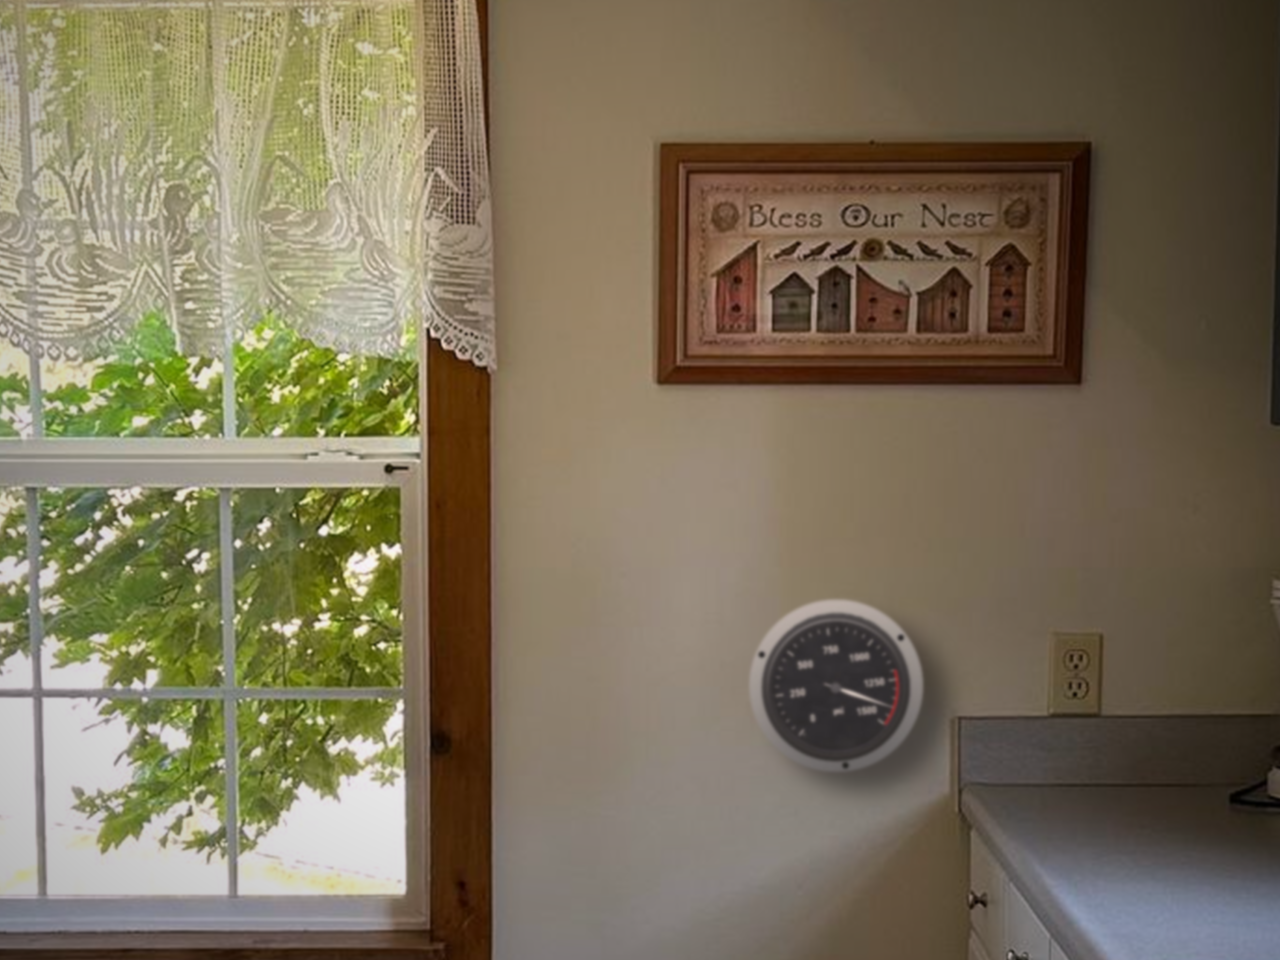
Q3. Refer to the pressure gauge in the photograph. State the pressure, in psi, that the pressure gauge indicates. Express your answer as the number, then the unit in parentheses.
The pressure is 1400 (psi)
